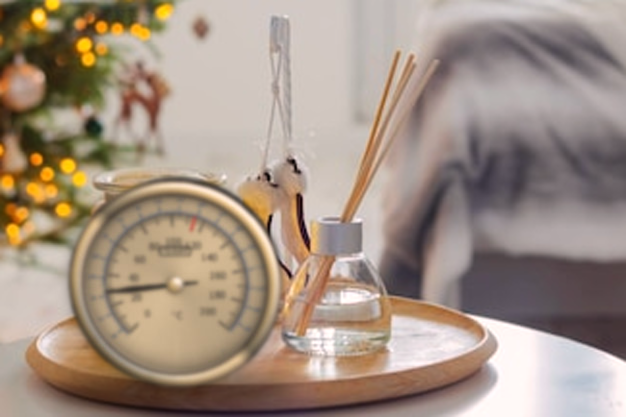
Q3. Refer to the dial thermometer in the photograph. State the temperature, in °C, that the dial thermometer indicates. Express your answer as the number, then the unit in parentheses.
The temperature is 30 (°C)
